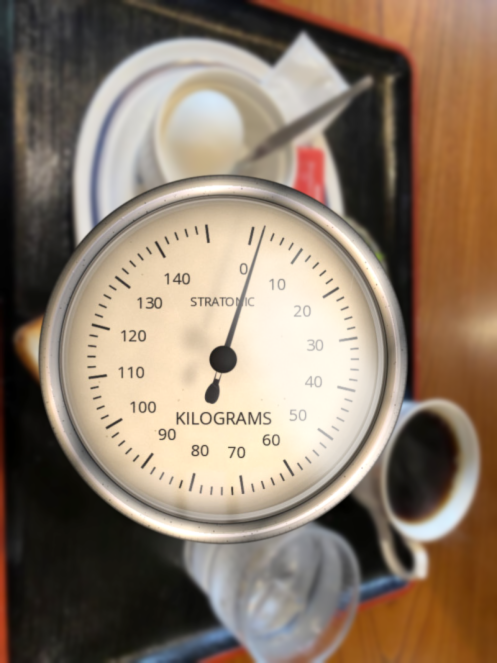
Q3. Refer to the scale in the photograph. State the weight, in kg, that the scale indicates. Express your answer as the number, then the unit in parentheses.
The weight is 2 (kg)
